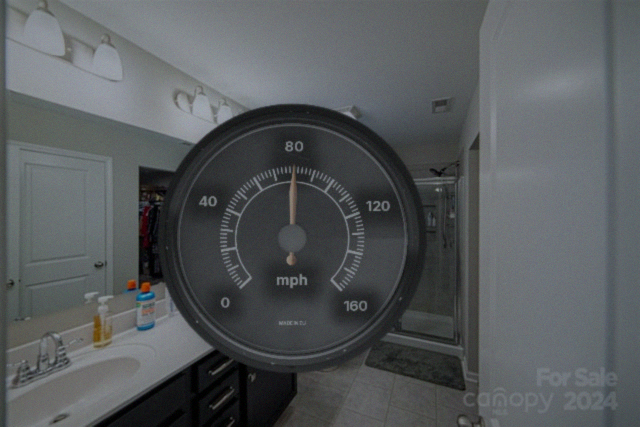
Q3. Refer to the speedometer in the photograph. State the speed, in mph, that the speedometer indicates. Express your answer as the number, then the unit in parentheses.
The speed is 80 (mph)
